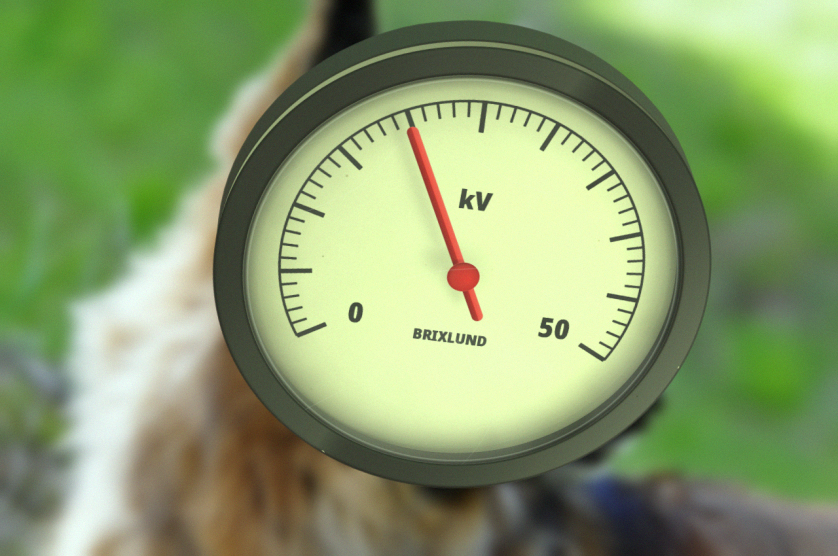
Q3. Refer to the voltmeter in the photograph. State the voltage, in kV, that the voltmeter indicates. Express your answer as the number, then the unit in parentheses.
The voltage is 20 (kV)
